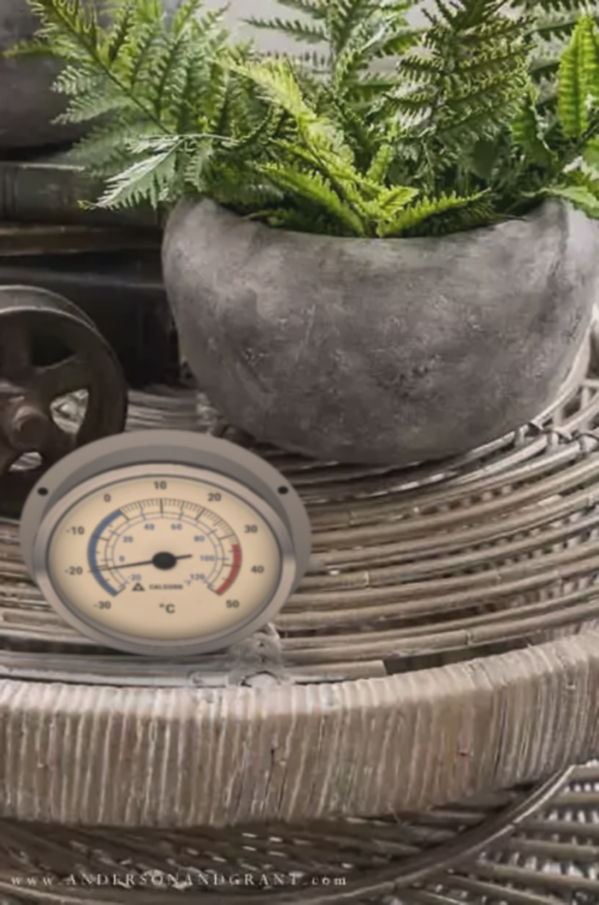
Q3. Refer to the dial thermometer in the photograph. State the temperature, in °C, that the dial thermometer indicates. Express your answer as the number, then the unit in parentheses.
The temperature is -20 (°C)
